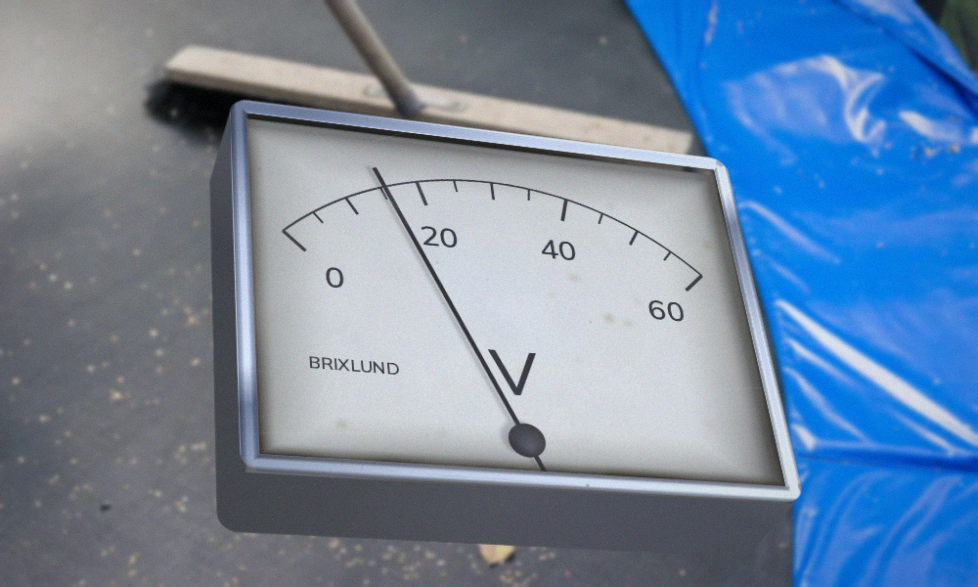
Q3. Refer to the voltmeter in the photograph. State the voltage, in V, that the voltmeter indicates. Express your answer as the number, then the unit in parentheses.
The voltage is 15 (V)
